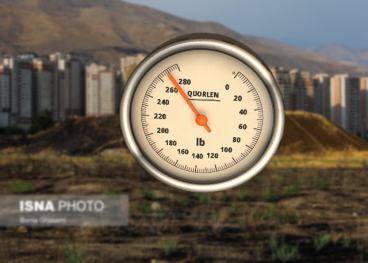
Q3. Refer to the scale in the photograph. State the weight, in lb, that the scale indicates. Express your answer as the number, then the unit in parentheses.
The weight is 270 (lb)
